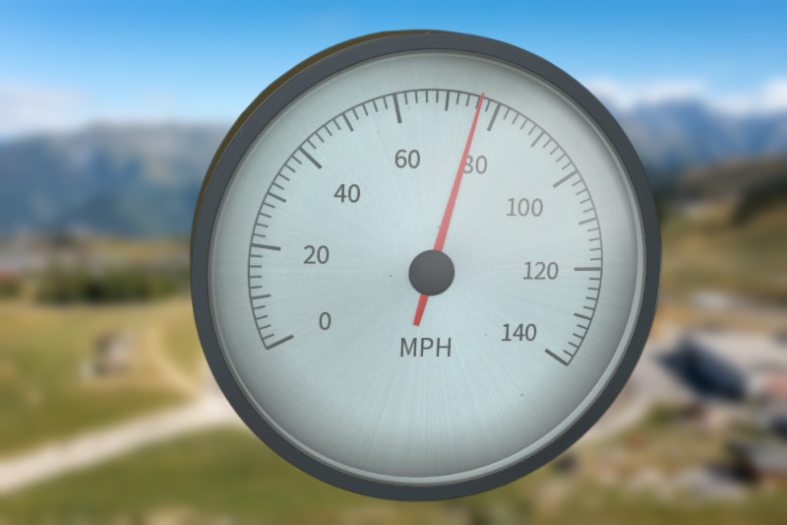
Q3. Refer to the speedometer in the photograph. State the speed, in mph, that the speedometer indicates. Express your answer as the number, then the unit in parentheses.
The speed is 76 (mph)
